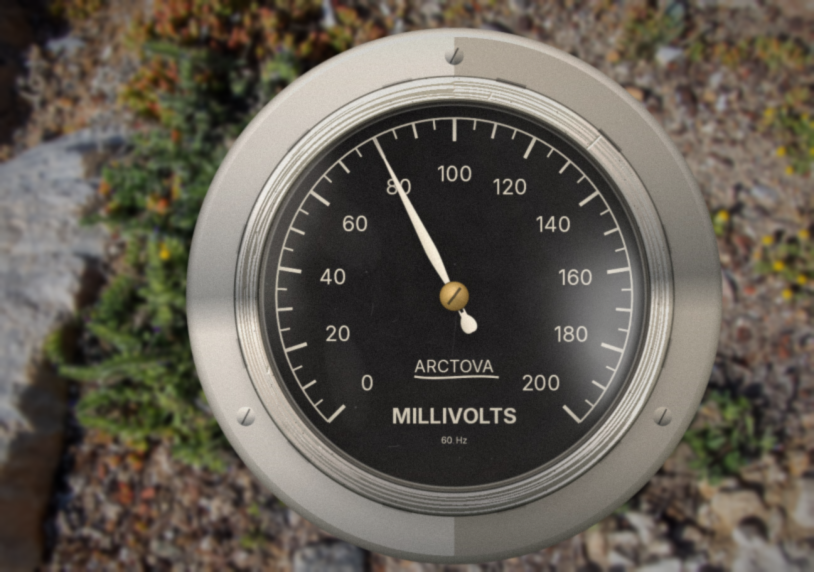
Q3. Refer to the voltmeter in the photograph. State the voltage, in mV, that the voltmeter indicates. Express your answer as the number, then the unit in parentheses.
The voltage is 80 (mV)
